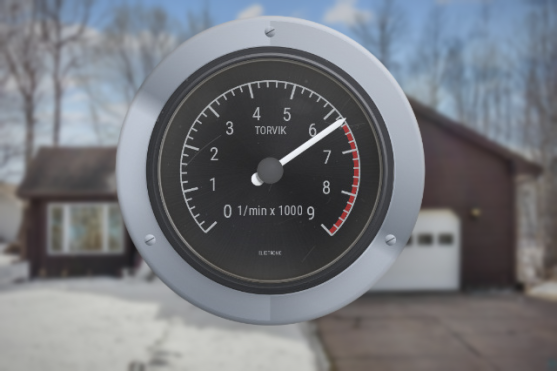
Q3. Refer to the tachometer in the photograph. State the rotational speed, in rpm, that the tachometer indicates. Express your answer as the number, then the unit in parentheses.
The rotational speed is 6300 (rpm)
